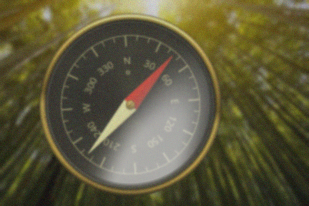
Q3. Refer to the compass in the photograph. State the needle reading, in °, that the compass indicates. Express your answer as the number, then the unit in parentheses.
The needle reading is 45 (°)
